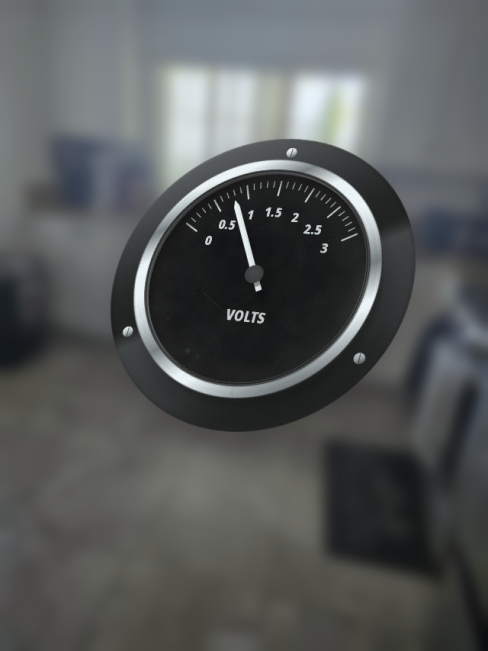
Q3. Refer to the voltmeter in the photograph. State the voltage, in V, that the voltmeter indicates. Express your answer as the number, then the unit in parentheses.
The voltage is 0.8 (V)
